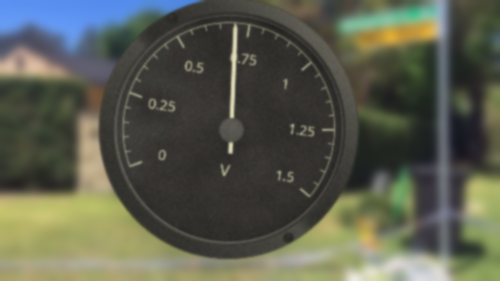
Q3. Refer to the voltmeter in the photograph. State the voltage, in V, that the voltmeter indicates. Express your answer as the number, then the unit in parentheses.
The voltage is 0.7 (V)
